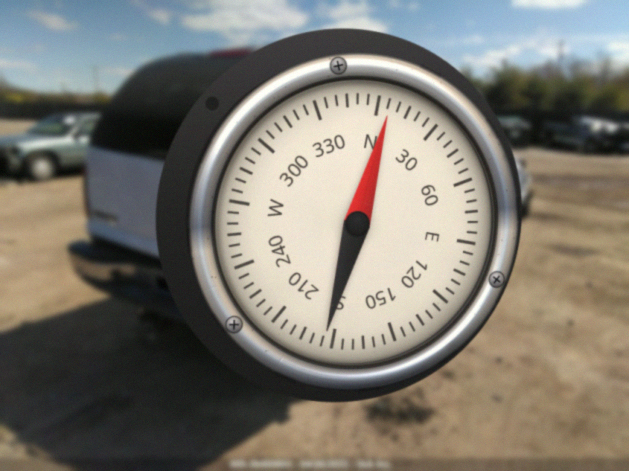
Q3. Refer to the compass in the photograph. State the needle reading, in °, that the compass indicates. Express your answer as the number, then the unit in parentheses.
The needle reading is 5 (°)
